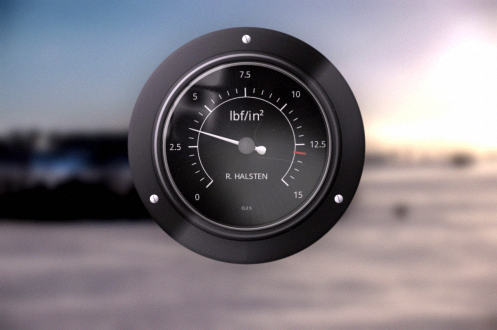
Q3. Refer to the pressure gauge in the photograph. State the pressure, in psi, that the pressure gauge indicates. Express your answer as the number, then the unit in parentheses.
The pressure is 3.5 (psi)
